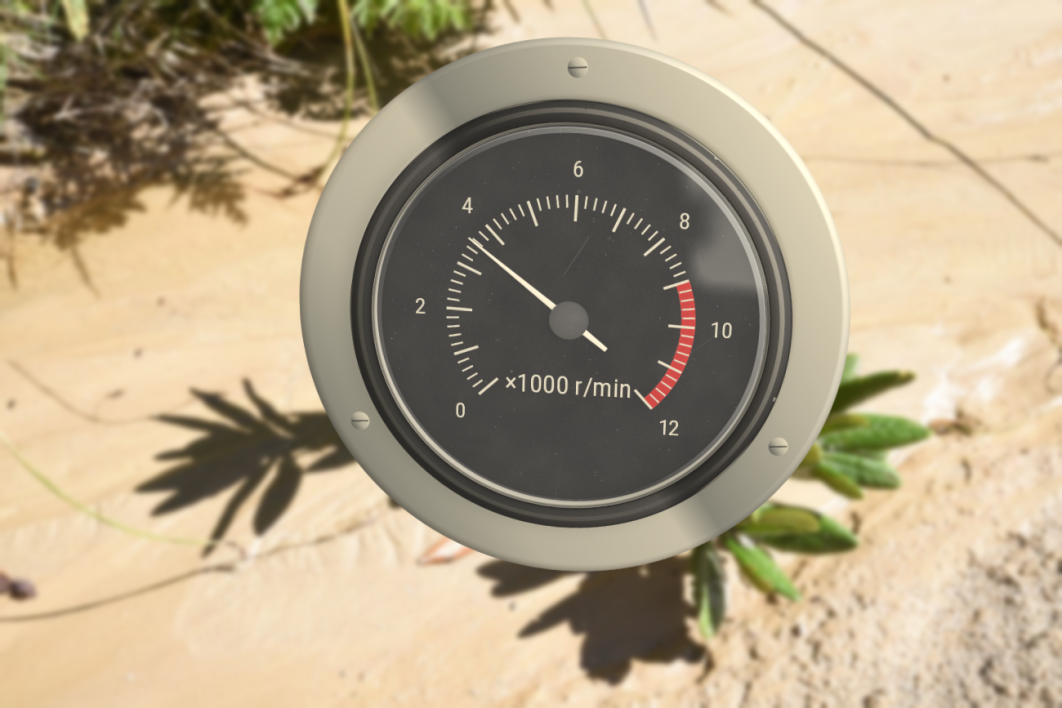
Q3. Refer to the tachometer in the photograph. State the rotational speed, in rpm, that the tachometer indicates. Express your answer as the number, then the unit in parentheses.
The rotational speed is 3600 (rpm)
